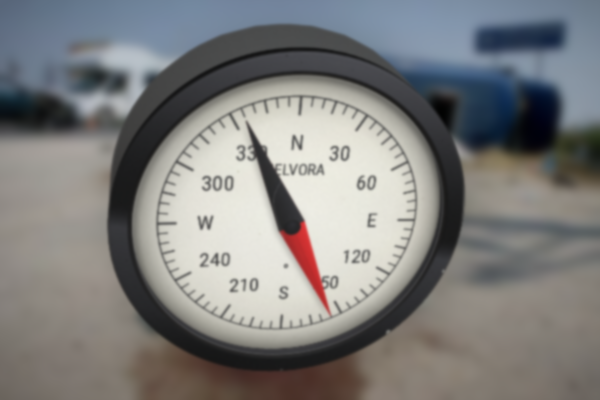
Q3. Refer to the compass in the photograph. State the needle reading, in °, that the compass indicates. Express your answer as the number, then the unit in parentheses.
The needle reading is 155 (°)
